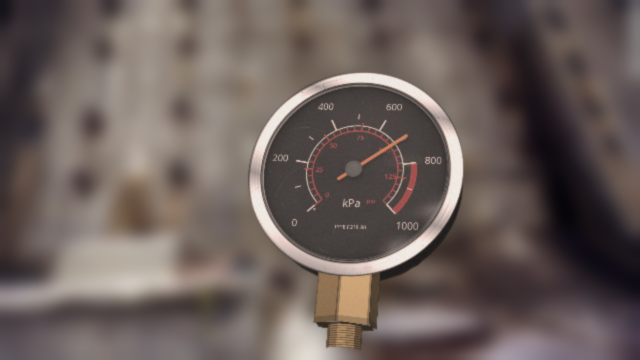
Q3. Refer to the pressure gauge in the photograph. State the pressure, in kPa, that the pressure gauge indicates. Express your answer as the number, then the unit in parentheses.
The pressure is 700 (kPa)
